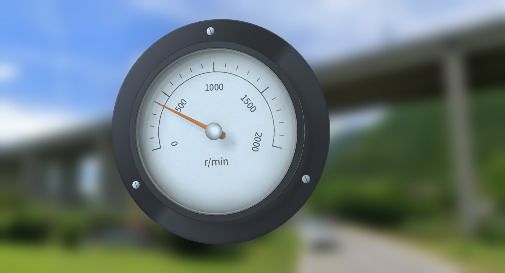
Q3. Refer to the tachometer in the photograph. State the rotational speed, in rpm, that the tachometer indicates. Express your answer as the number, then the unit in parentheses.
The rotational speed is 400 (rpm)
